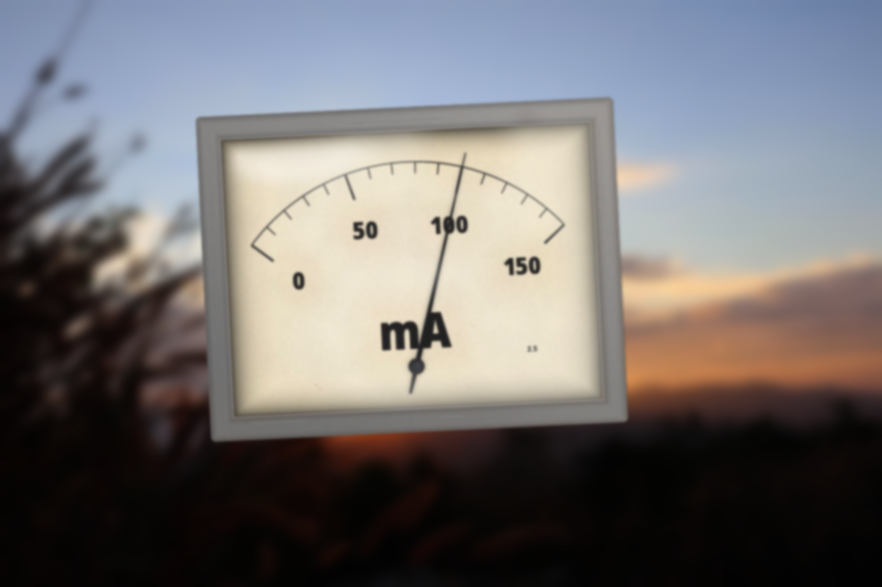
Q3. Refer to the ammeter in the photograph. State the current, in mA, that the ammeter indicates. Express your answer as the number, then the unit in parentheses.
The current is 100 (mA)
